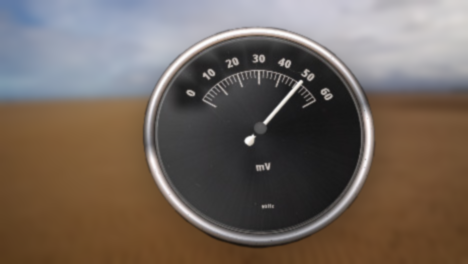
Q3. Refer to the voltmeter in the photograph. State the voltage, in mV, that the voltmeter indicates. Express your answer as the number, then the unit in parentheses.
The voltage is 50 (mV)
